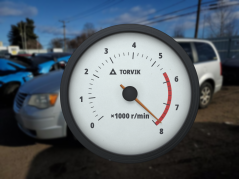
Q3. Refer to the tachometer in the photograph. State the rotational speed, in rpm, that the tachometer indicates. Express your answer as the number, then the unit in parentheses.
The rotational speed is 7800 (rpm)
